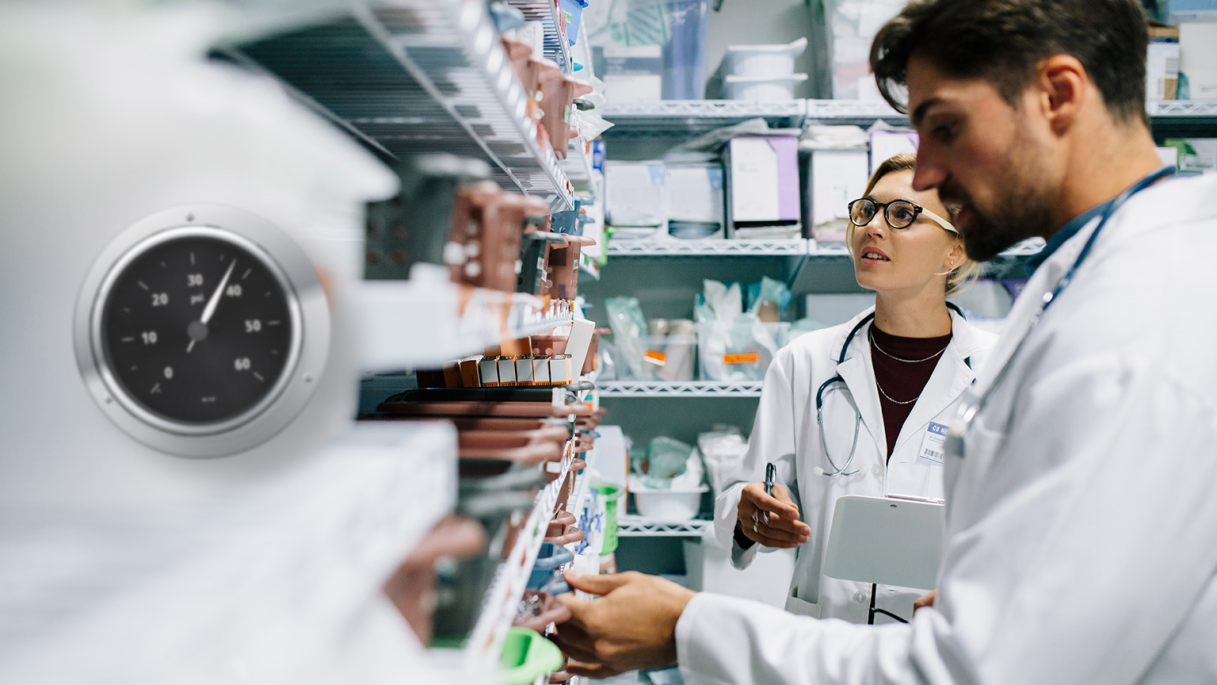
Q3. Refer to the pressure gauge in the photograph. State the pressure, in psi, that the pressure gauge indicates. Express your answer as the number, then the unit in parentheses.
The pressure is 37.5 (psi)
